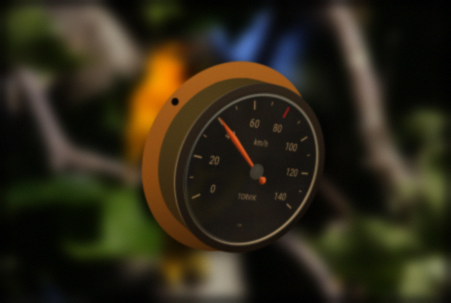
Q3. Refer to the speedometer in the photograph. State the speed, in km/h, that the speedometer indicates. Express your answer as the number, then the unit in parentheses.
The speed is 40 (km/h)
